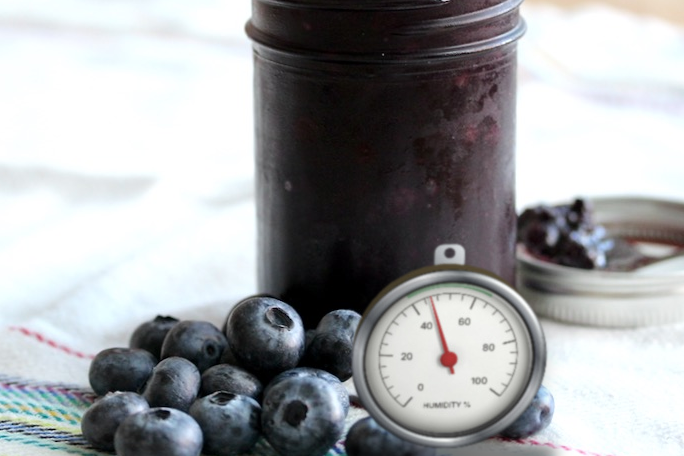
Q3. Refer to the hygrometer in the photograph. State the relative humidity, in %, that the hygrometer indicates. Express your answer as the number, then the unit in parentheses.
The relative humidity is 46 (%)
